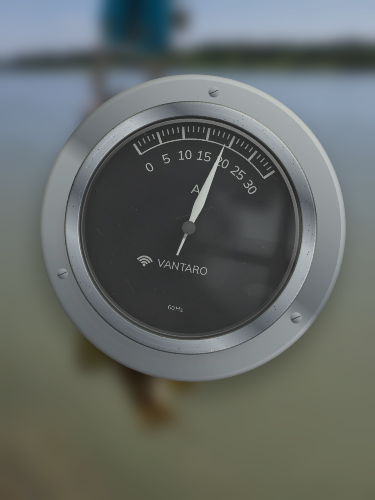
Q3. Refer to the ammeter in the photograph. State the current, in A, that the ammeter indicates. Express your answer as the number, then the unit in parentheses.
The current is 19 (A)
